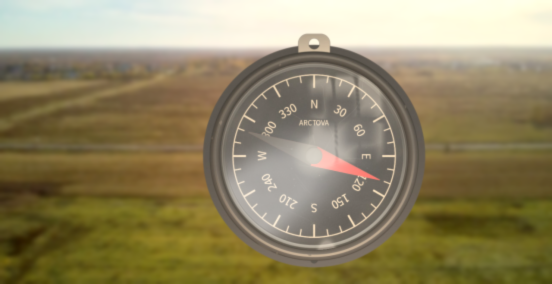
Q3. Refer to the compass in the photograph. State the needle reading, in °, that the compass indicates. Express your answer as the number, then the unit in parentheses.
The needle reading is 110 (°)
